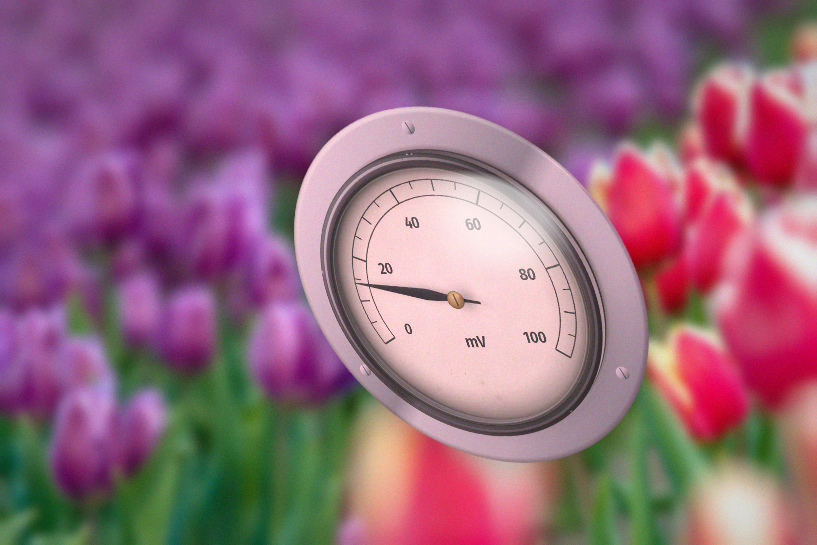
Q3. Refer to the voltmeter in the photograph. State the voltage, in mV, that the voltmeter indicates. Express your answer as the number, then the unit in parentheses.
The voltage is 15 (mV)
